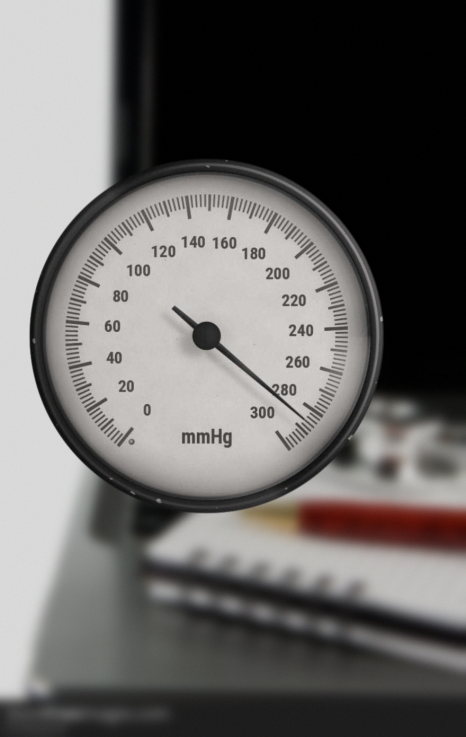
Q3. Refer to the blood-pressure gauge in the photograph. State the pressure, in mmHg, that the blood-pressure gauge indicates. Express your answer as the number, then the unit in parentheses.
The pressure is 286 (mmHg)
